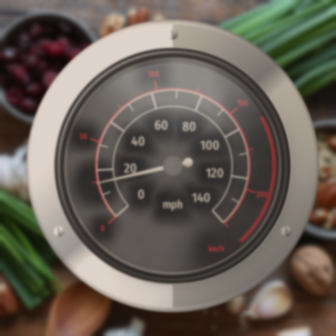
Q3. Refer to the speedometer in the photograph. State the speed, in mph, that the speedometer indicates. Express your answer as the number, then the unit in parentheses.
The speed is 15 (mph)
